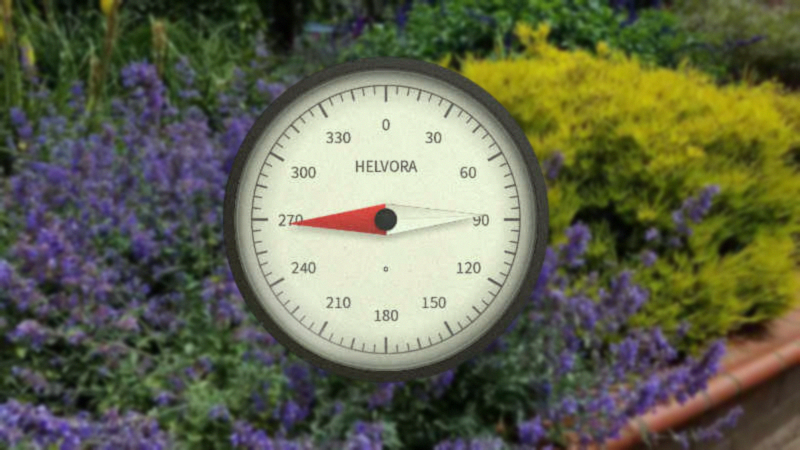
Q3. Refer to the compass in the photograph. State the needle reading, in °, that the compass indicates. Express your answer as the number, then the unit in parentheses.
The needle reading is 267.5 (°)
